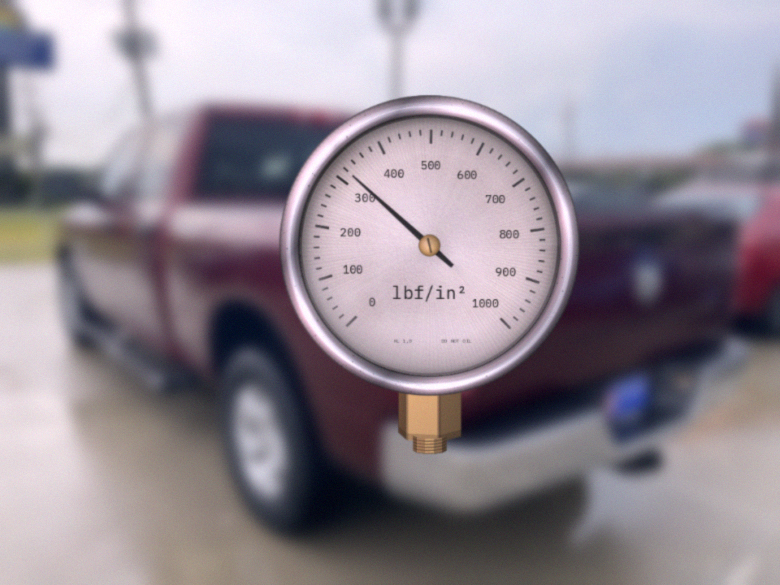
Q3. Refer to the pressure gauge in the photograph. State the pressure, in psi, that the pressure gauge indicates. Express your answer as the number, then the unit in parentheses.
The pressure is 320 (psi)
